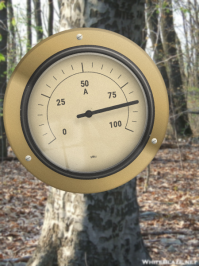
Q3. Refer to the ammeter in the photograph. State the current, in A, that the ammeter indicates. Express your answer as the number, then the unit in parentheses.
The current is 85 (A)
